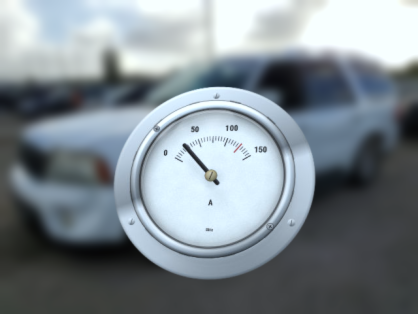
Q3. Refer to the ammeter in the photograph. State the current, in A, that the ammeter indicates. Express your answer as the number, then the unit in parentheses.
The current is 25 (A)
